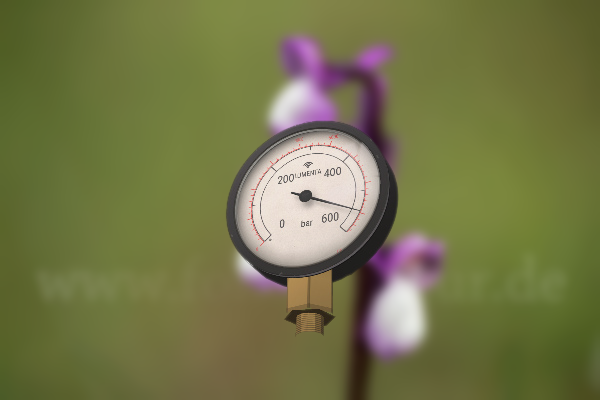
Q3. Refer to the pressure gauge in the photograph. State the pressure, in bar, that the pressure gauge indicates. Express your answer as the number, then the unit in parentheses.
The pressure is 550 (bar)
